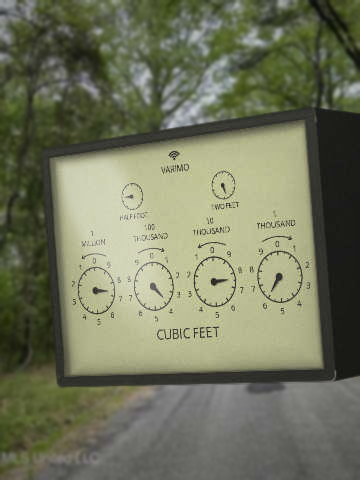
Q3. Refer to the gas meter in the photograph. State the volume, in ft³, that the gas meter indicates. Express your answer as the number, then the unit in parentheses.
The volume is 737600 (ft³)
